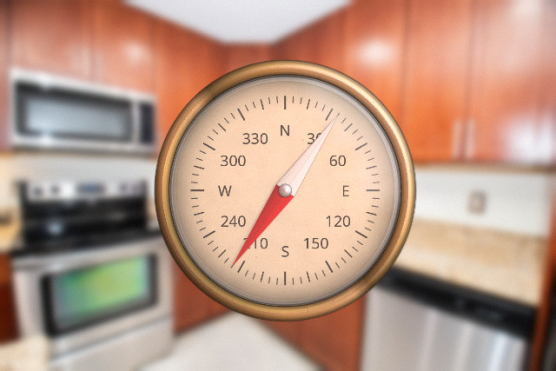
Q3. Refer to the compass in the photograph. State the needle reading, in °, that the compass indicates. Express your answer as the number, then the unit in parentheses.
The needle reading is 215 (°)
